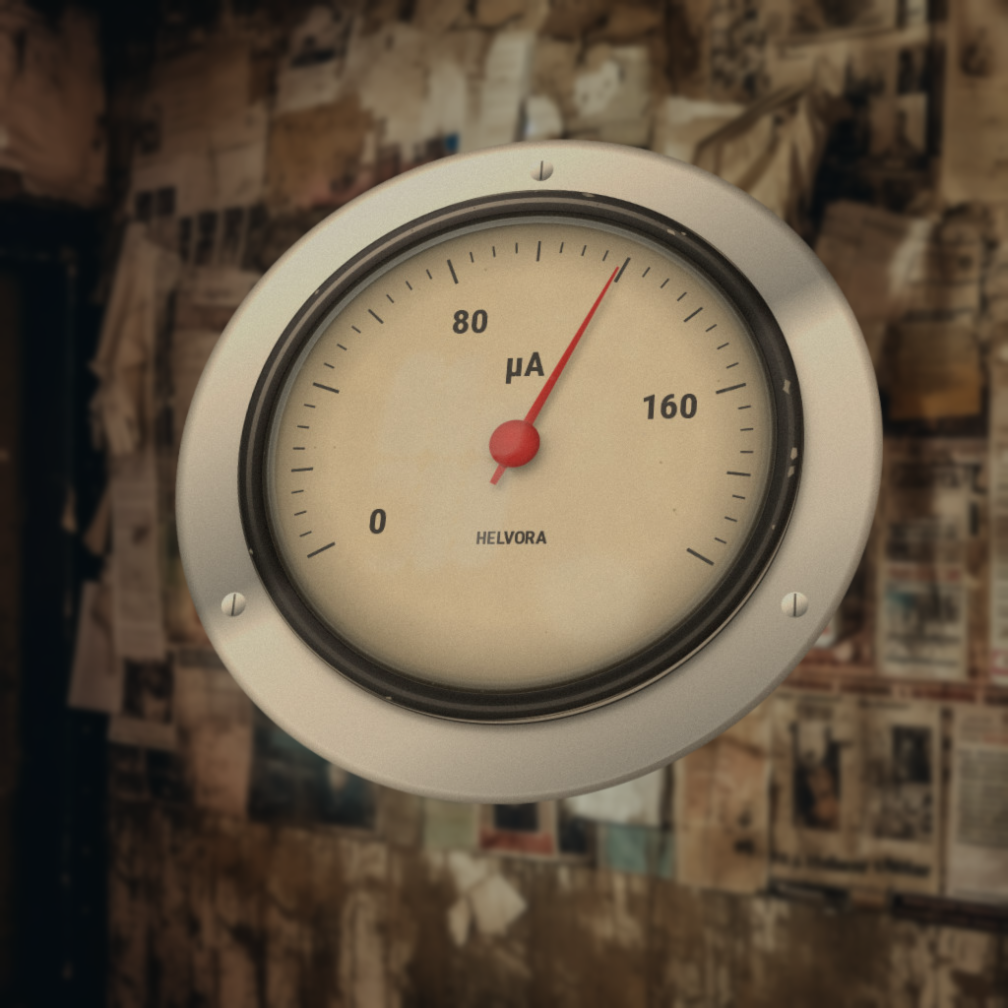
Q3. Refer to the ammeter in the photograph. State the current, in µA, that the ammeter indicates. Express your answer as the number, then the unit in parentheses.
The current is 120 (µA)
